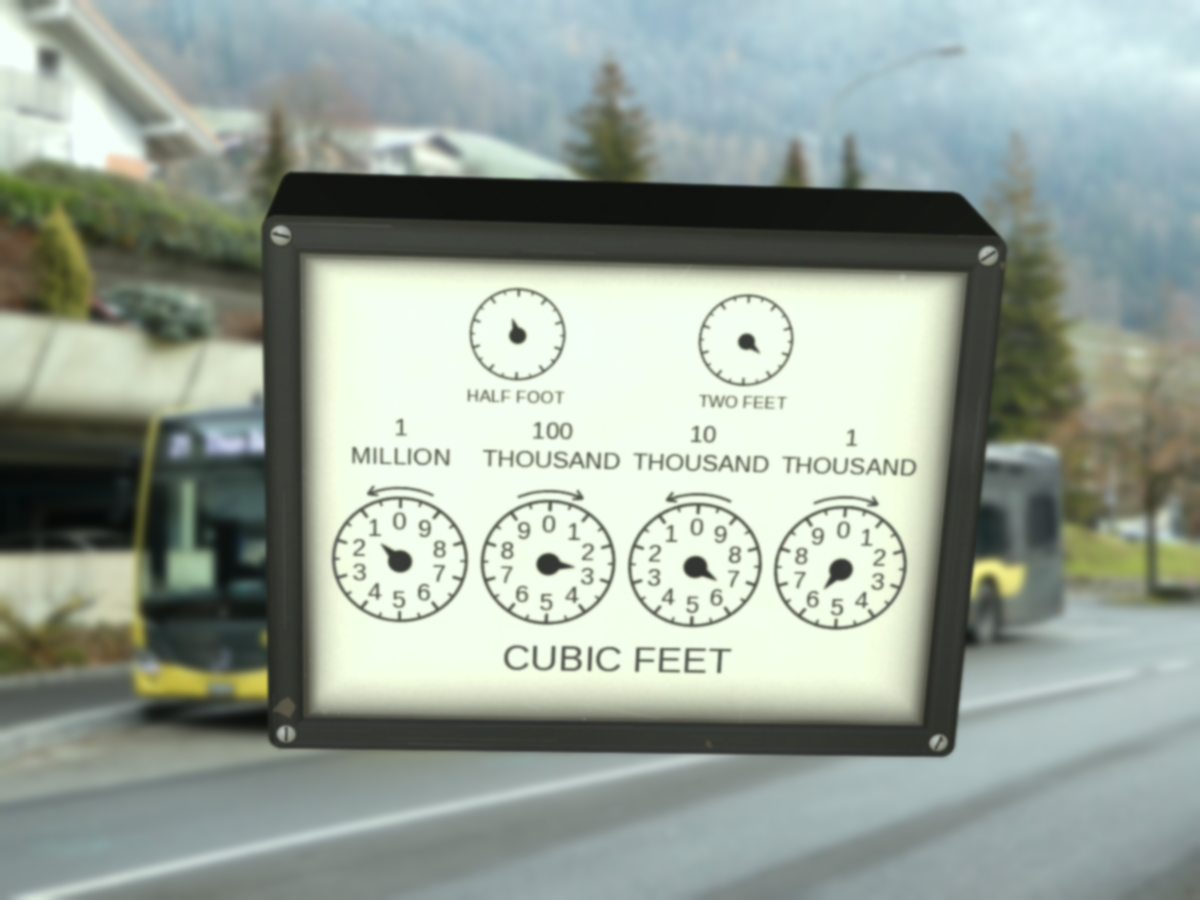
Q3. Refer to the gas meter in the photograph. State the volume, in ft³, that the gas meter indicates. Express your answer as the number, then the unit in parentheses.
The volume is 126600 (ft³)
